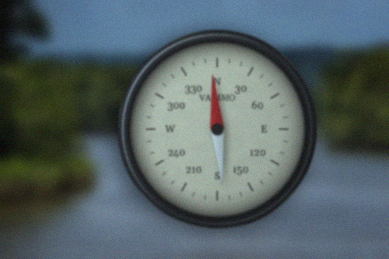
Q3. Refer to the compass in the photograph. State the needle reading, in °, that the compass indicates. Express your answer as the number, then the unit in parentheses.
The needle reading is 355 (°)
